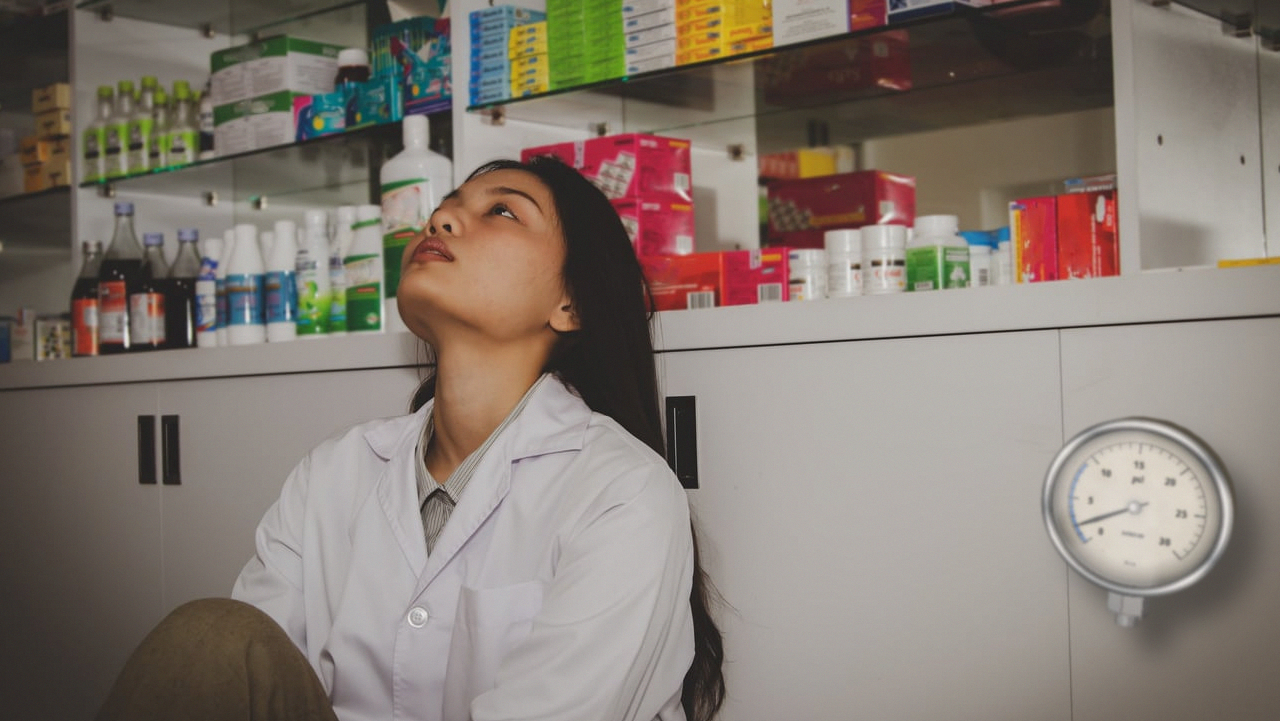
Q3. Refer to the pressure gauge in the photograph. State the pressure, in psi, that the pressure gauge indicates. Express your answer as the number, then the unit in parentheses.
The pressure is 2 (psi)
